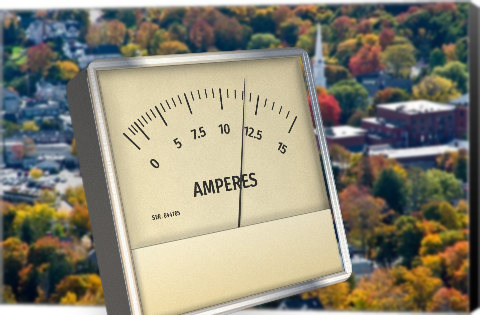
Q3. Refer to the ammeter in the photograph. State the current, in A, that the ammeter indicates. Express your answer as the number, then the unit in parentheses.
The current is 11.5 (A)
